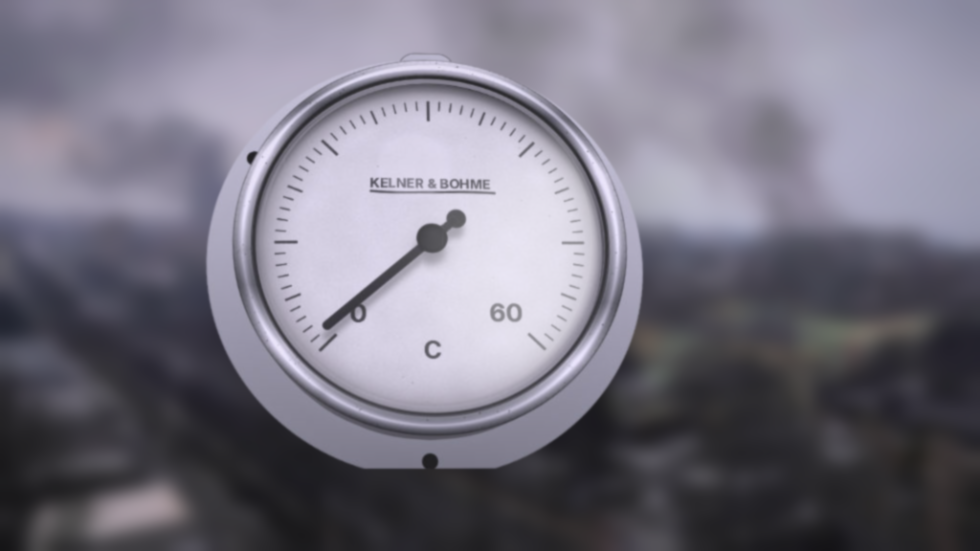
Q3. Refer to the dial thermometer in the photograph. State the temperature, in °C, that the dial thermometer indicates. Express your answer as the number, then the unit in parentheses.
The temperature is 1 (°C)
